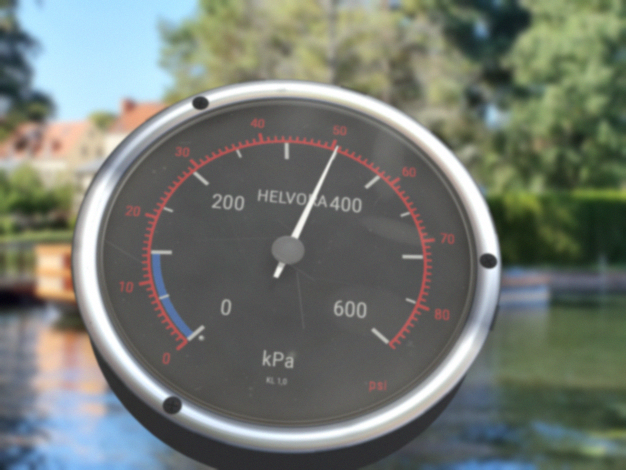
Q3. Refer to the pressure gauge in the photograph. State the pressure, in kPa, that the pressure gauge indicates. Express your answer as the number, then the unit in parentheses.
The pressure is 350 (kPa)
